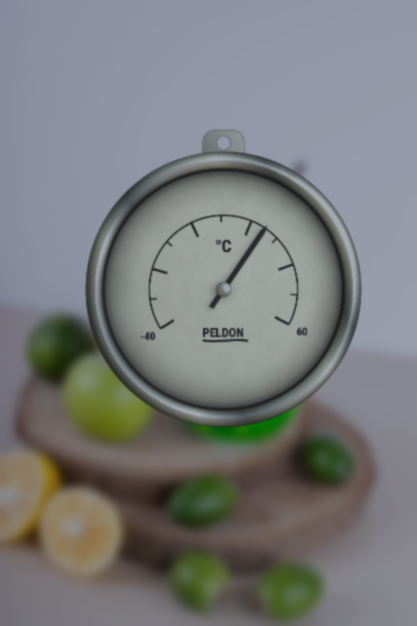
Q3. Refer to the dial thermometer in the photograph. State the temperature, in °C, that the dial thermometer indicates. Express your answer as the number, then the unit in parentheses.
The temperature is 25 (°C)
